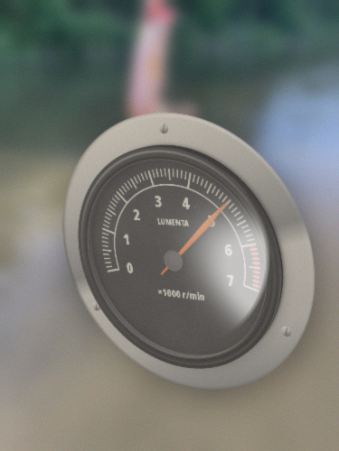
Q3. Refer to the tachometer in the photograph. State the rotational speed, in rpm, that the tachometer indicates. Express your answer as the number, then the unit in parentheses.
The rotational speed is 5000 (rpm)
